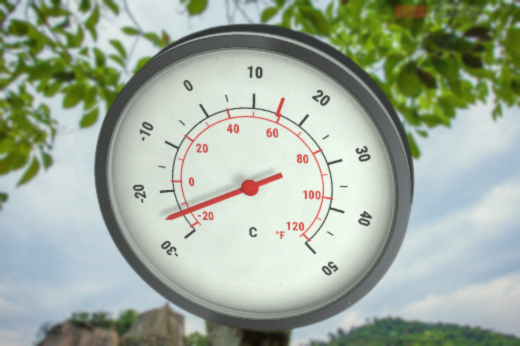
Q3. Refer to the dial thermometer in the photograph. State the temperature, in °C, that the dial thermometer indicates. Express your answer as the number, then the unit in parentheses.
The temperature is -25 (°C)
